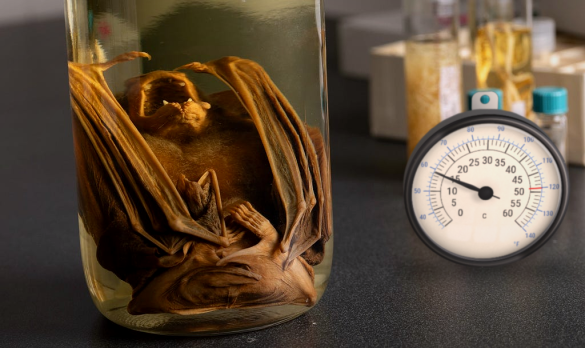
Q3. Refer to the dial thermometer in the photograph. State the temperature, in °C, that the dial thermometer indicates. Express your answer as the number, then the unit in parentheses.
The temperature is 15 (°C)
